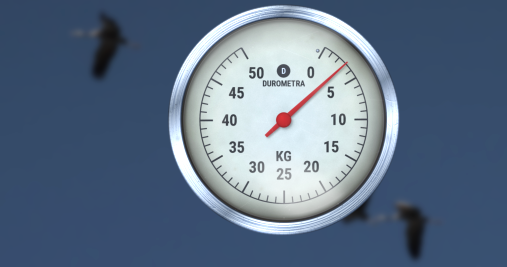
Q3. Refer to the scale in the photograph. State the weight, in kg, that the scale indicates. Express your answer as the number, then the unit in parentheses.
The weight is 3 (kg)
